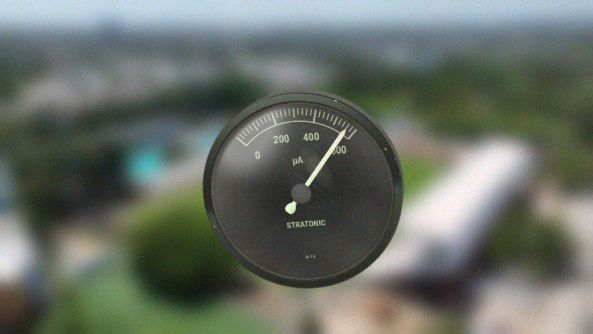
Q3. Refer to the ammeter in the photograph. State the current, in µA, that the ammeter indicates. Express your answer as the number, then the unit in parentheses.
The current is 560 (µA)
